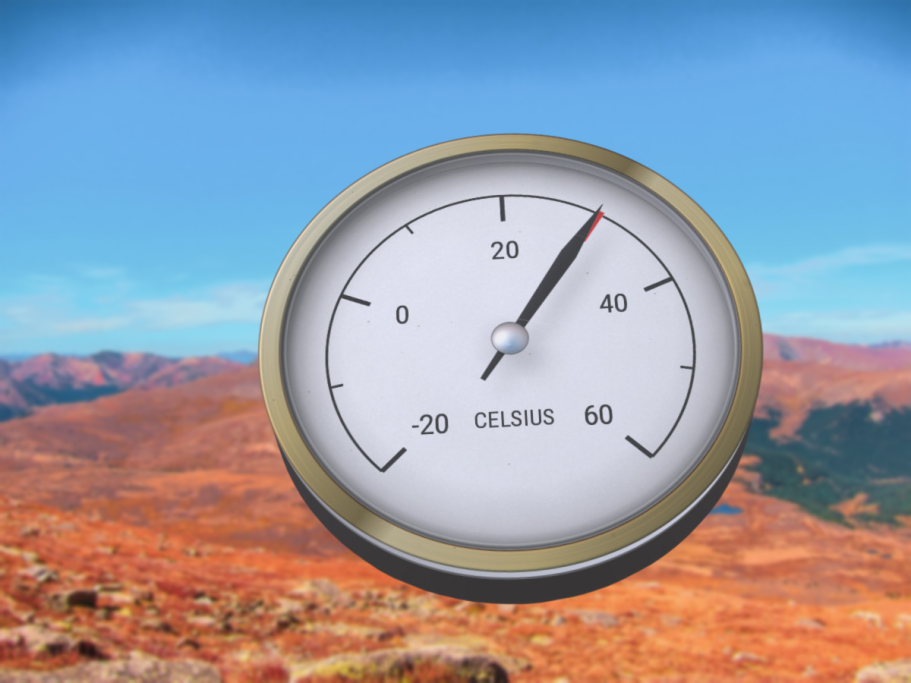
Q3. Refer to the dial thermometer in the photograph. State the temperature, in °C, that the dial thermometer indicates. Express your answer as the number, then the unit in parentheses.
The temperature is 30 (°C)
